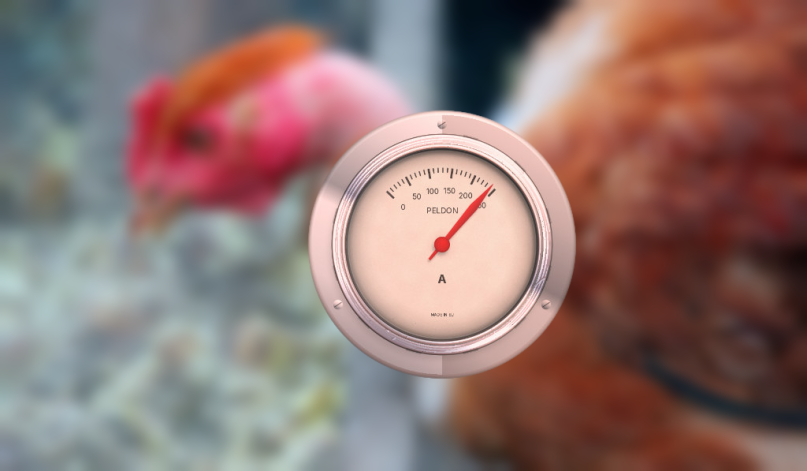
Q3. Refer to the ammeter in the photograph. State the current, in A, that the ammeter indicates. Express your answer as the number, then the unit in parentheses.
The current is 240 (A)
